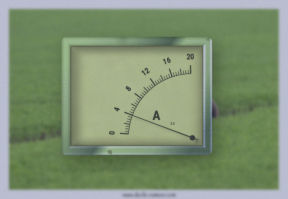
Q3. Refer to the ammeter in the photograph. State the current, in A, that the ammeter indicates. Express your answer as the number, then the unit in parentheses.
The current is 4 (A)
